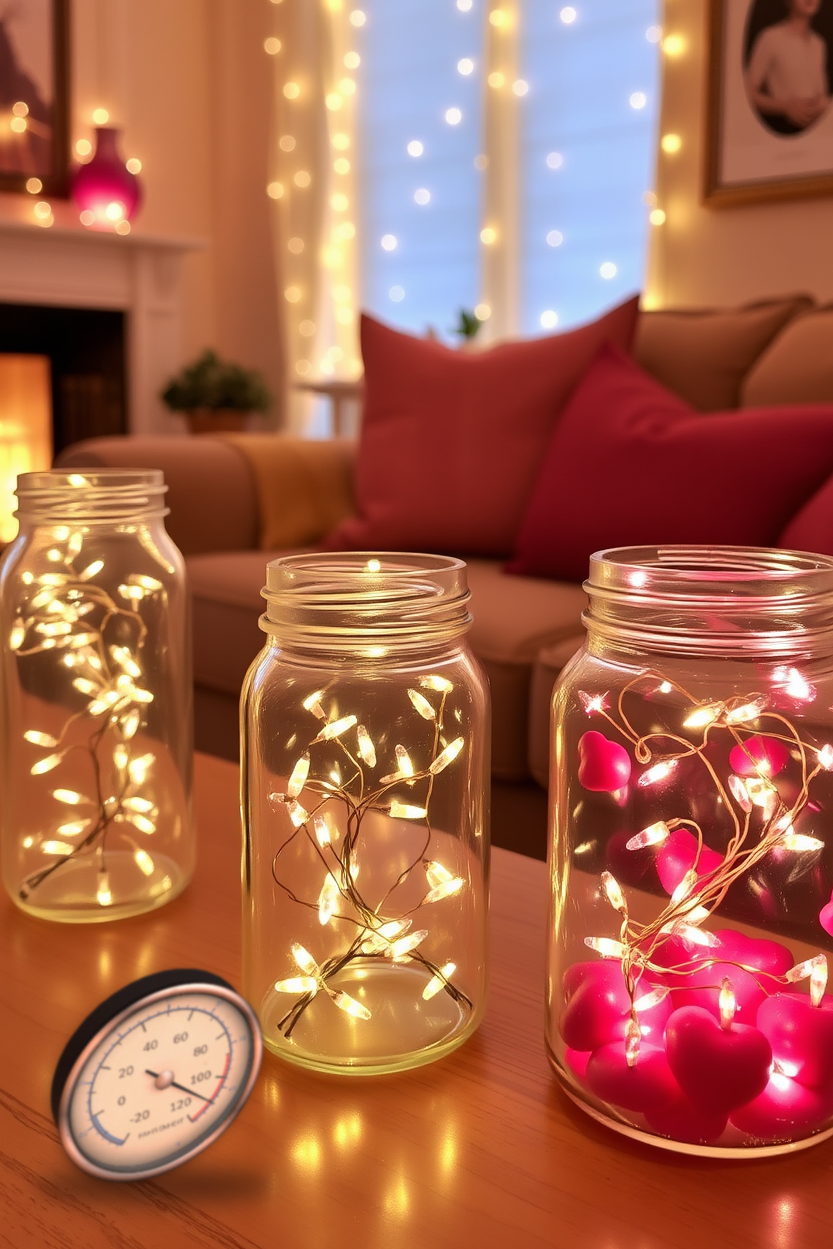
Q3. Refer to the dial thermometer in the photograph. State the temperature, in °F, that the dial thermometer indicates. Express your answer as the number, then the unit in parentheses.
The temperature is 110 (°F)
